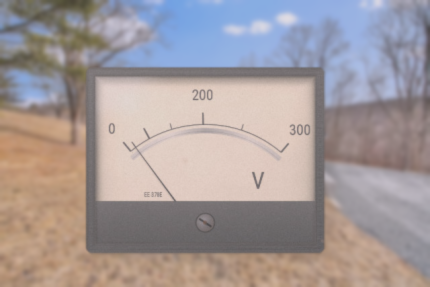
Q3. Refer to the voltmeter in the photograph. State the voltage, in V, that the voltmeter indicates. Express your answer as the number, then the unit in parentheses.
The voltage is 50 (V)
